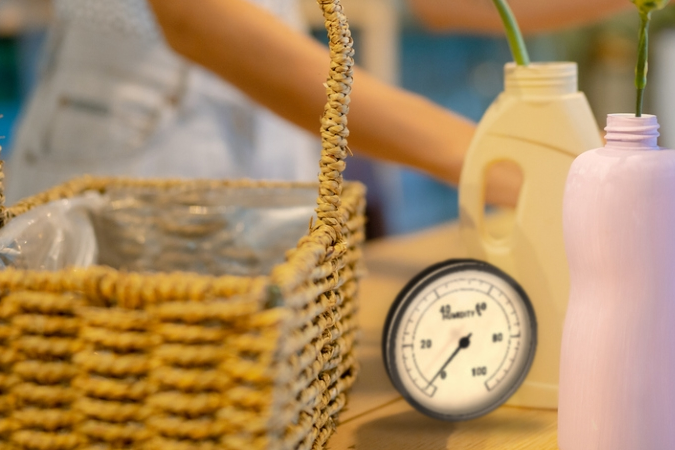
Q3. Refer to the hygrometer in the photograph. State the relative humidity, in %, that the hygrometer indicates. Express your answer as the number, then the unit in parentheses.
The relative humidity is 4 (%)
